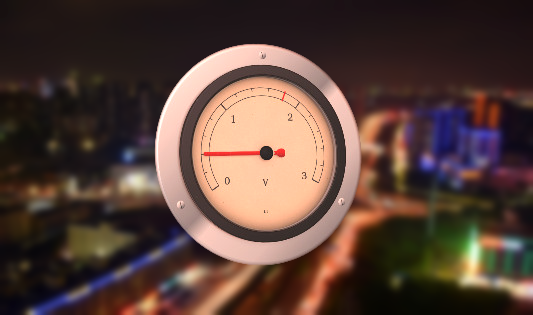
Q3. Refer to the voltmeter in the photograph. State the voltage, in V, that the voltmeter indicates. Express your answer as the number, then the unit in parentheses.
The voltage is 0.4 (V)
